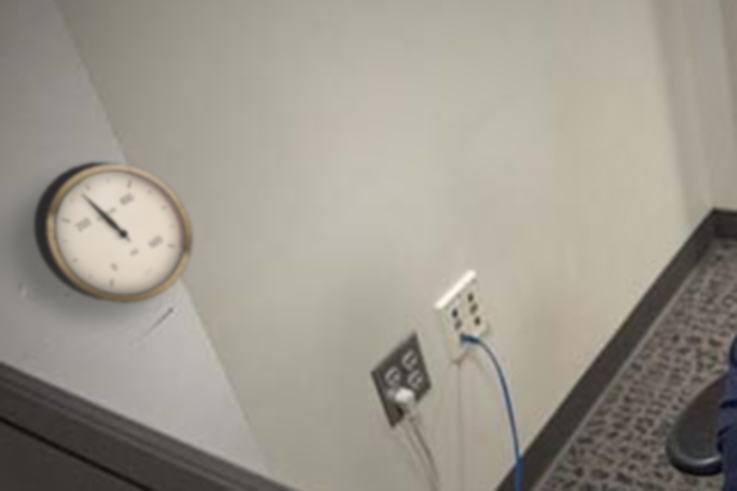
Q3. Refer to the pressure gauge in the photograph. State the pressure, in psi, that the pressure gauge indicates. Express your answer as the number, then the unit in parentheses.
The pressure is 275 (psi)
